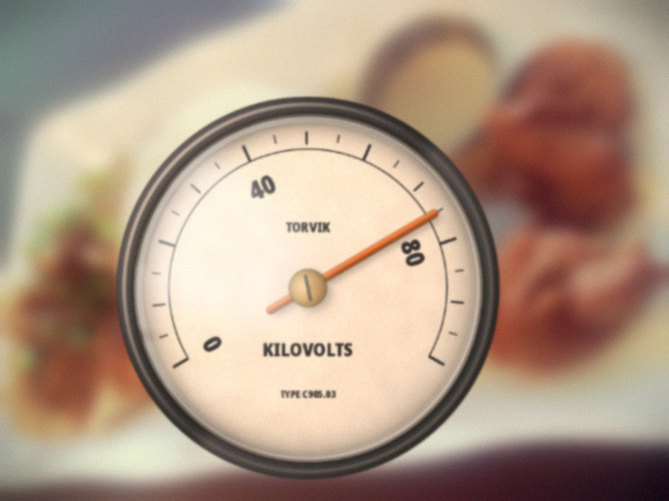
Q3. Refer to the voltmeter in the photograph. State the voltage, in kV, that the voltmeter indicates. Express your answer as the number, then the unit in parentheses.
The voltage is 75 (kV)
